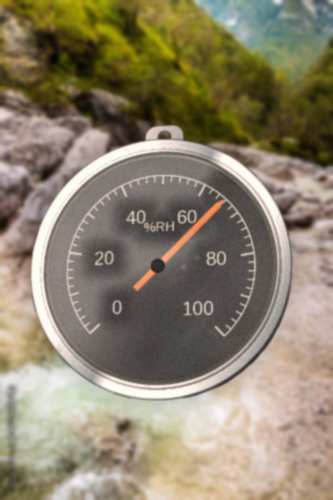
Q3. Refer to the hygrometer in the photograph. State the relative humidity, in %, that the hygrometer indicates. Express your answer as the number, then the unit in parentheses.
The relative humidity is 66 (%)
